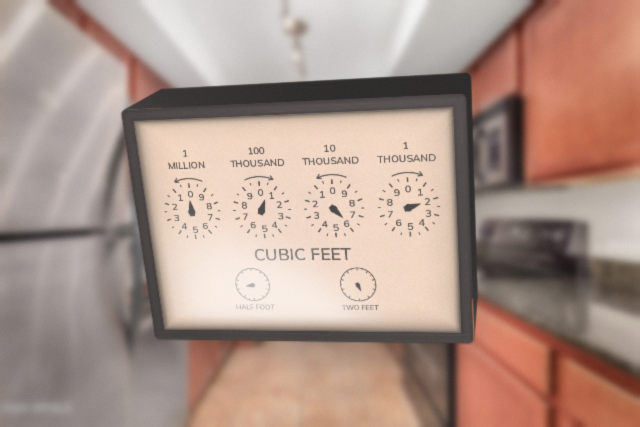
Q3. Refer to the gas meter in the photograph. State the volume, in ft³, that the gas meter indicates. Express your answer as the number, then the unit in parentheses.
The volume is 6200 (ft³)
